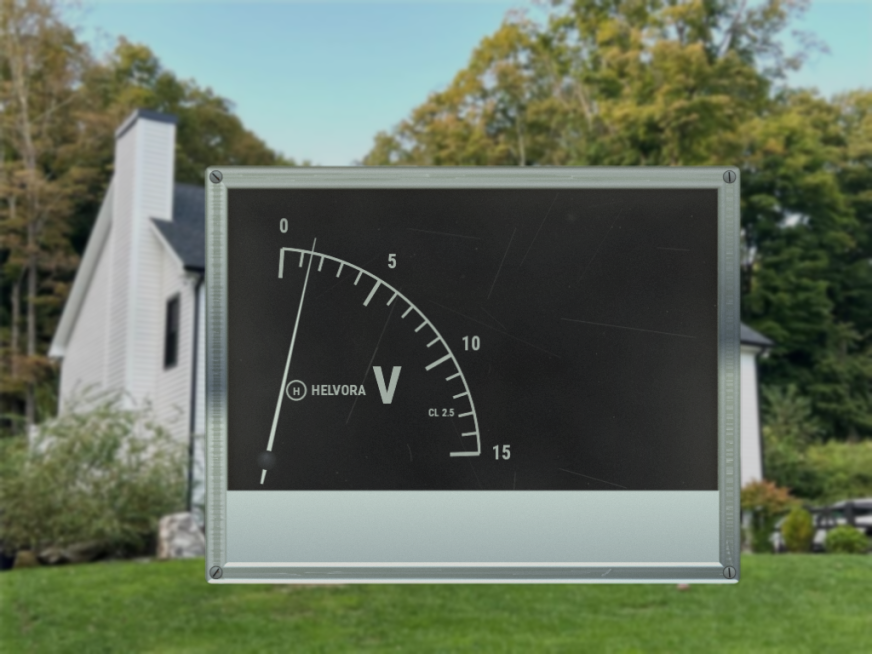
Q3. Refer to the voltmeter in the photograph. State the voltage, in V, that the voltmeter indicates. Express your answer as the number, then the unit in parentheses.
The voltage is 1.5 (V)
